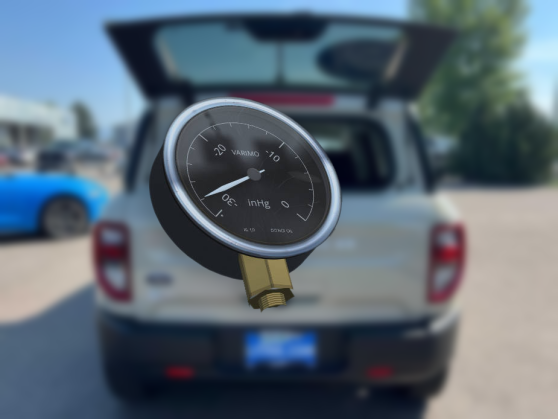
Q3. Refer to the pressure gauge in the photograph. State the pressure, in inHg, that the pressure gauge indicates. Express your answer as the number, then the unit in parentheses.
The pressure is -28 (inHg)
